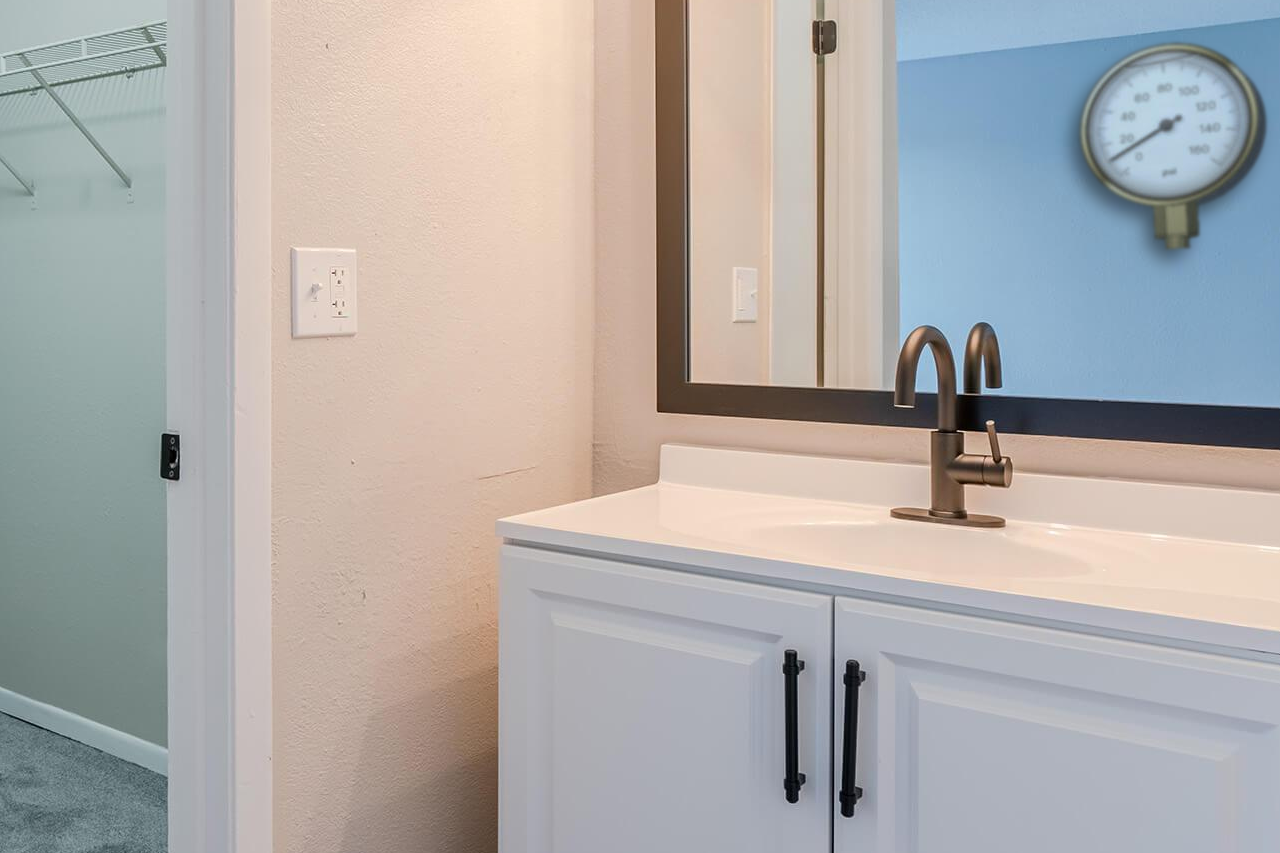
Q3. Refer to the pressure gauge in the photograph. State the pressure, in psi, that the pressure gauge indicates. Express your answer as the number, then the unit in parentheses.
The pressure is 10 (psi)
